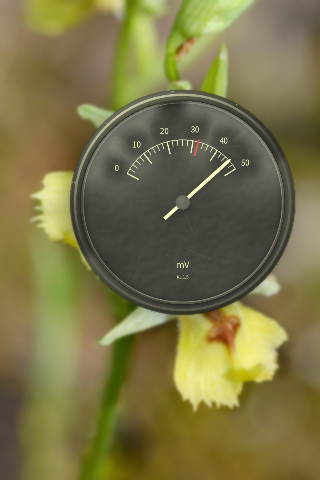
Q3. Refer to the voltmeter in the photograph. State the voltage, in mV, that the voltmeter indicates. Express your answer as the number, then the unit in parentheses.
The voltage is 46 (mV)
